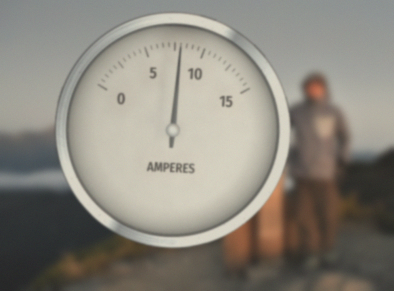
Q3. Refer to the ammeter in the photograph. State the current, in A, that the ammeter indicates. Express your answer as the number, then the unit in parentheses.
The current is 8 (A)
